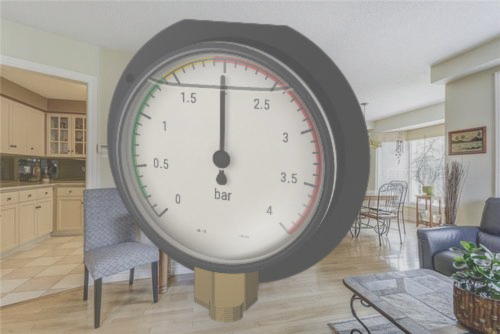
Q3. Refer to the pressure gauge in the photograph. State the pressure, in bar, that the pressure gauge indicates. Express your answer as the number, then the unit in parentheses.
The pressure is 2 (bar)
